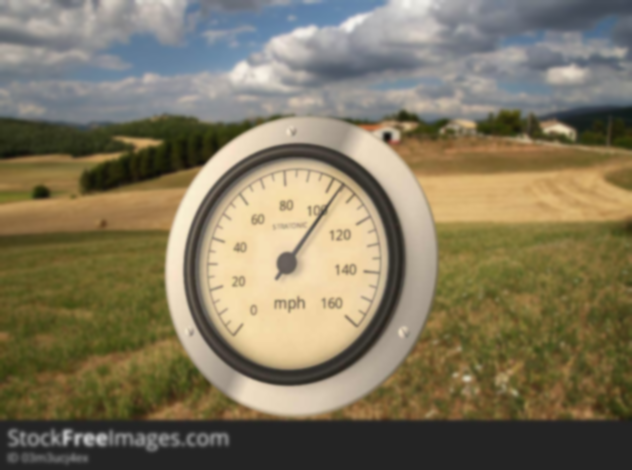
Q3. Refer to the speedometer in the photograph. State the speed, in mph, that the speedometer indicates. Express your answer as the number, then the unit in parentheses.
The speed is 105 (mph)
